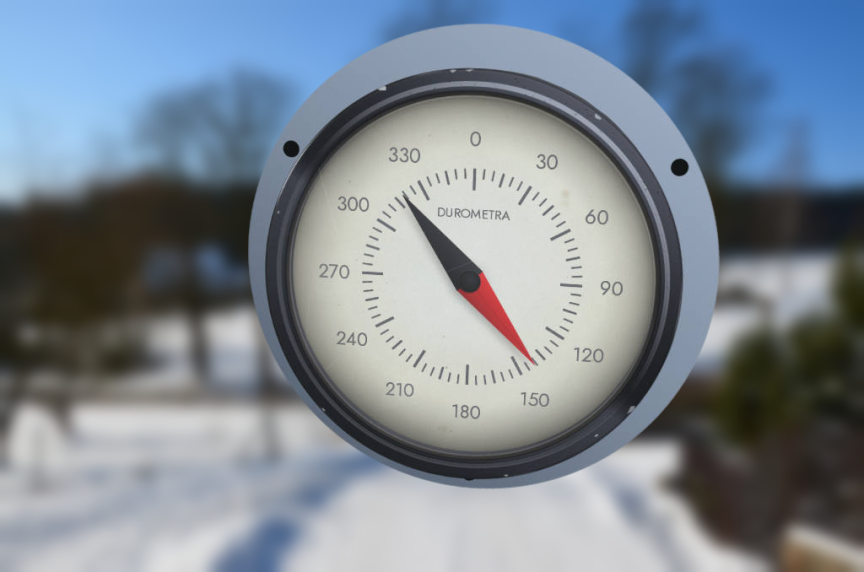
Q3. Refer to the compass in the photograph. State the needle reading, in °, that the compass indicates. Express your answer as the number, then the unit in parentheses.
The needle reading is 140 (°)
